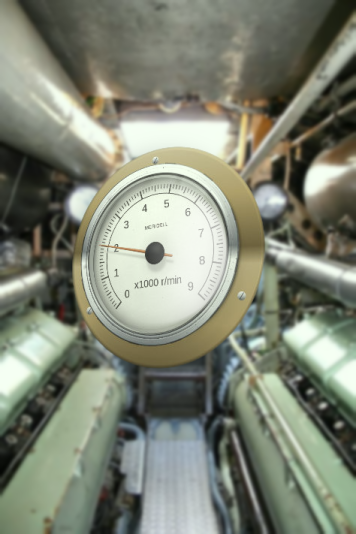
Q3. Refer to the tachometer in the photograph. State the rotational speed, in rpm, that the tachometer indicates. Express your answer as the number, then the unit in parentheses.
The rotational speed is 2000 (rpm)
